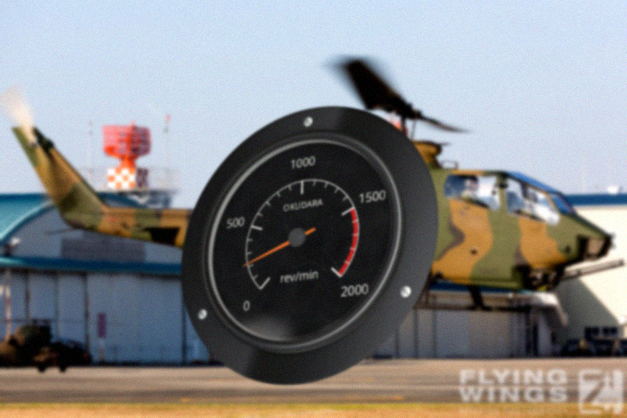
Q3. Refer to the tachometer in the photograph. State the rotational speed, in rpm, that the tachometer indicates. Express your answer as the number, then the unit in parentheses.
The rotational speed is 200 (rpm)
